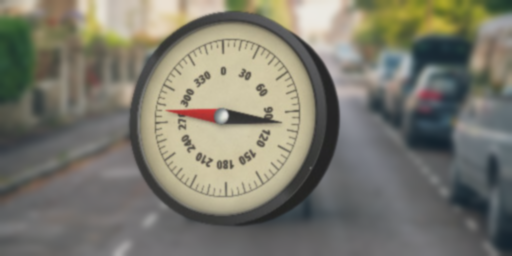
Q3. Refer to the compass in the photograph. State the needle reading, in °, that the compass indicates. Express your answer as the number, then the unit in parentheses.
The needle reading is 280 (°)
